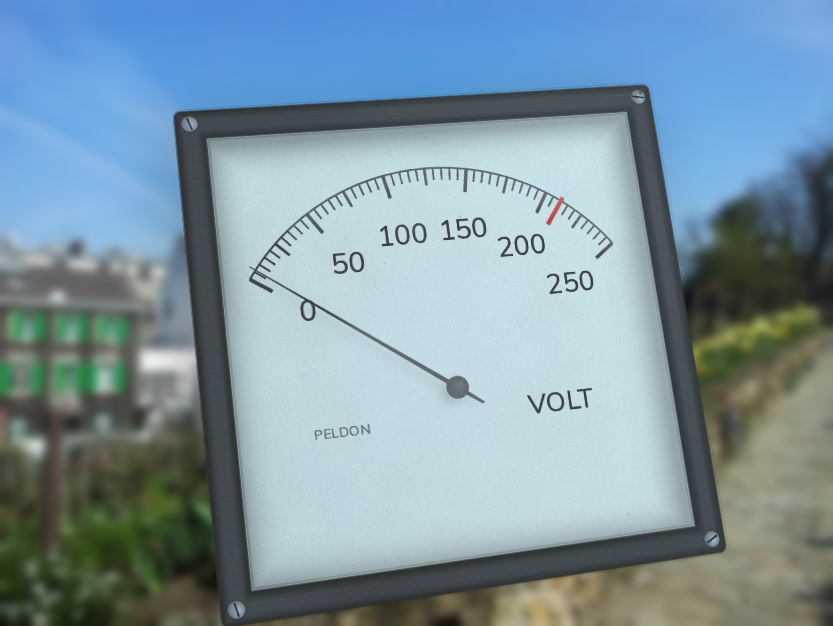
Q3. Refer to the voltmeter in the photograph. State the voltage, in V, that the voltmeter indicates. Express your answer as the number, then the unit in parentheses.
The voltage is 5 (V)
